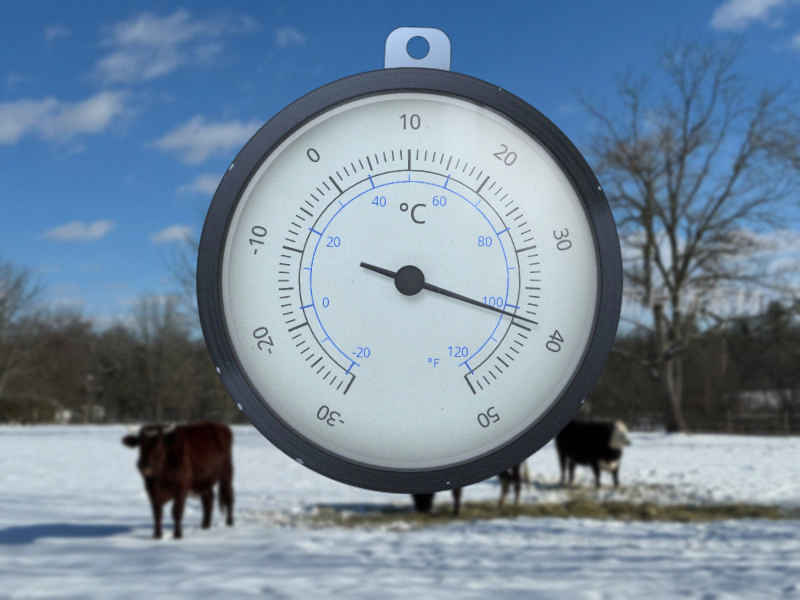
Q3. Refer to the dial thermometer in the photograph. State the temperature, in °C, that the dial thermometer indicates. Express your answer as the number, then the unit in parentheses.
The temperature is 39 (°C)
